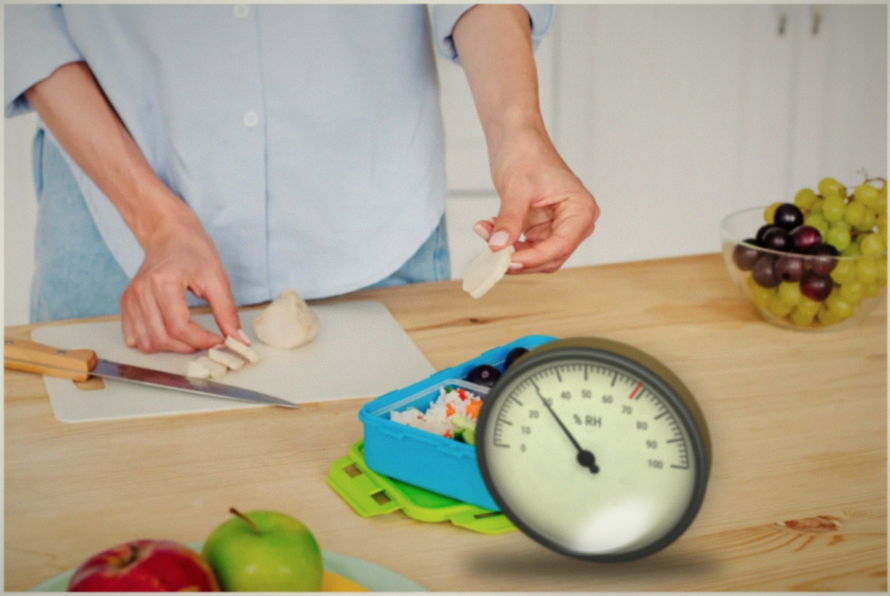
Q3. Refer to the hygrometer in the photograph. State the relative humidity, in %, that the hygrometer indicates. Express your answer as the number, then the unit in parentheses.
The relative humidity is 30 (%)
